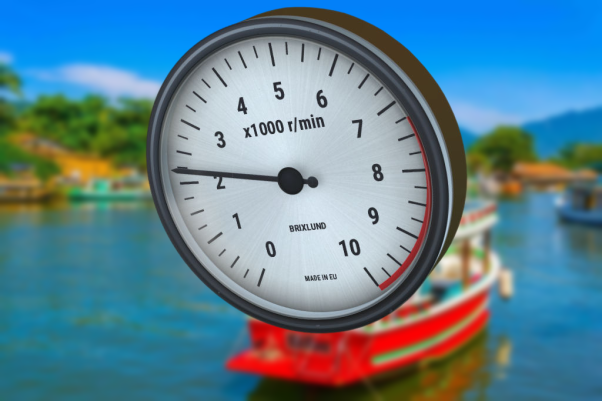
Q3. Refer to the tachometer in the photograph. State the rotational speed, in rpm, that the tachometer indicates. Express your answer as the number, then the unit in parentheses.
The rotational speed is 2250 (rpm)
